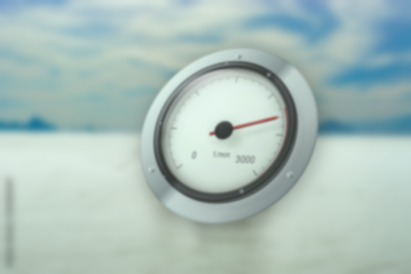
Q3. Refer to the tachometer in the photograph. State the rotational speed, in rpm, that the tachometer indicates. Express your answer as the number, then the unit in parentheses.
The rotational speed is 2300 (rpm)
